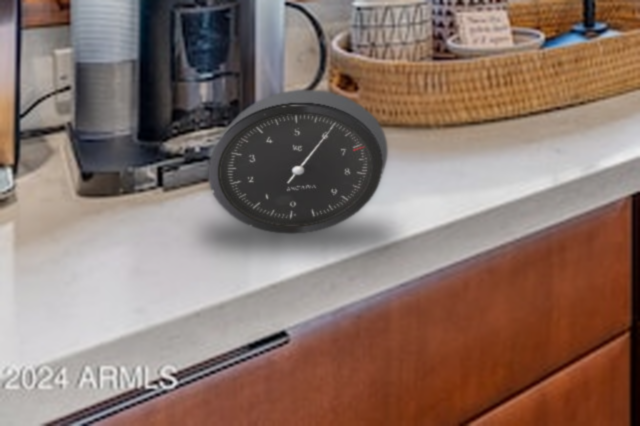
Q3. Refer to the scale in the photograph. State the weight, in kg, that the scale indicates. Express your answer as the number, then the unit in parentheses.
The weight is 6 (kg)
